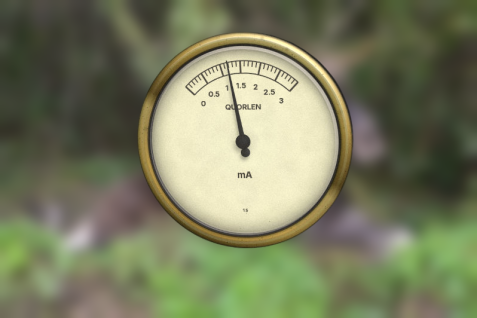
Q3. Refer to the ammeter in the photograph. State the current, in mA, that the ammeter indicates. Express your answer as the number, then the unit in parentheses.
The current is 1.2 (mA)
